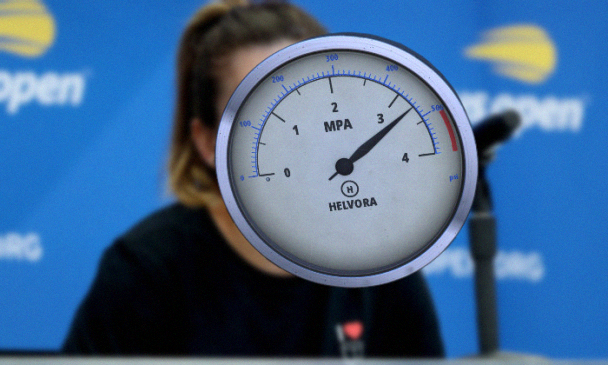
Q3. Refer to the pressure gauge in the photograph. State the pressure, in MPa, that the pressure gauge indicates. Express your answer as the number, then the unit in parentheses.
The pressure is 3.25 (MPa)
